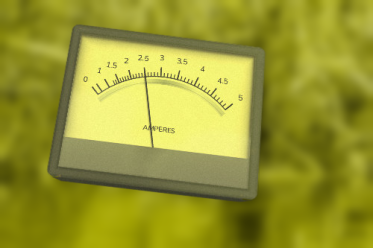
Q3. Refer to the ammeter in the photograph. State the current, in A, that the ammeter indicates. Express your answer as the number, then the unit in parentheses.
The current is 2.5 (A)
